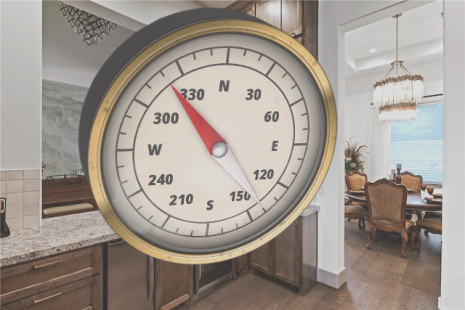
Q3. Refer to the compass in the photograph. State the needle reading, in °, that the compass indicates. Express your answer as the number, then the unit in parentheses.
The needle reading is 320 (°)
